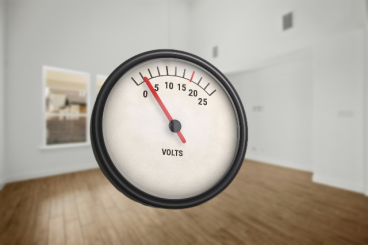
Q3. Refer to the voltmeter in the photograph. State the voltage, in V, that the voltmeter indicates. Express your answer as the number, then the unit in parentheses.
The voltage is 2.5 (V)
